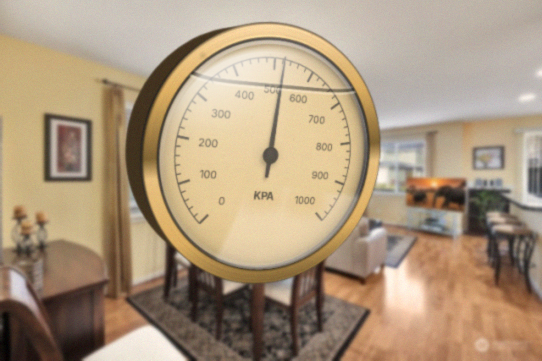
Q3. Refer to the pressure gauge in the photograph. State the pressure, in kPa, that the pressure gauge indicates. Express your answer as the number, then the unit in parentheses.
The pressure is 520 (kPa)
